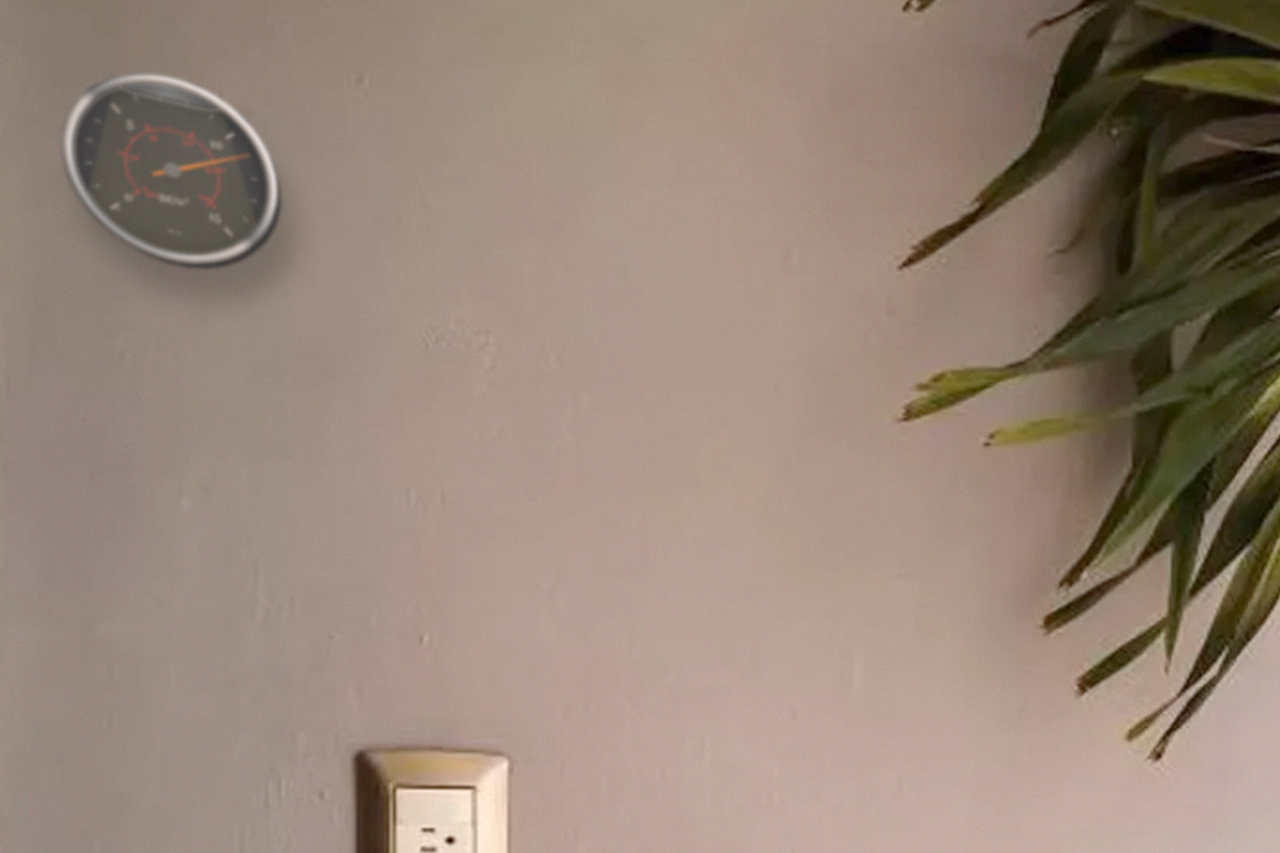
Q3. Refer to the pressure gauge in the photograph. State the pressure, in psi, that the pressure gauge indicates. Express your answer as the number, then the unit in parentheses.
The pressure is 11 (psi)
